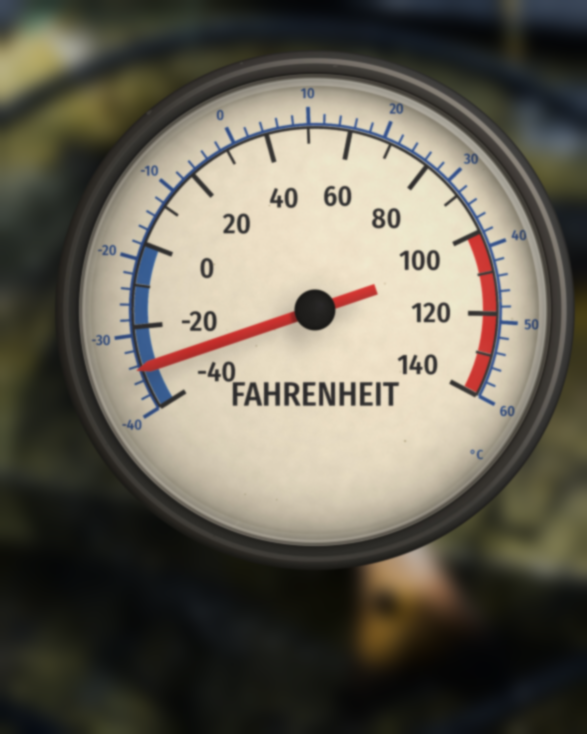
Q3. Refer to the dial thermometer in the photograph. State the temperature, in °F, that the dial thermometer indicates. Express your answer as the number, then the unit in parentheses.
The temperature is -30 (°F)
